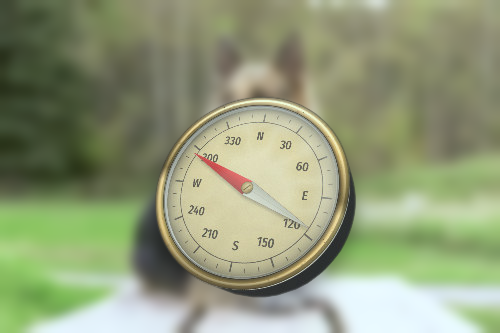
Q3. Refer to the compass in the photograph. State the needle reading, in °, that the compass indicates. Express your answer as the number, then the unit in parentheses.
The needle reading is 295 (°)
